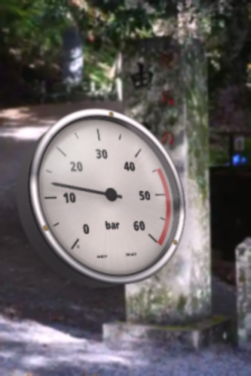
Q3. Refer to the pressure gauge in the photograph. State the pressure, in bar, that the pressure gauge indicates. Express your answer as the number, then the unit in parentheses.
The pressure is 12.5 (bar)
